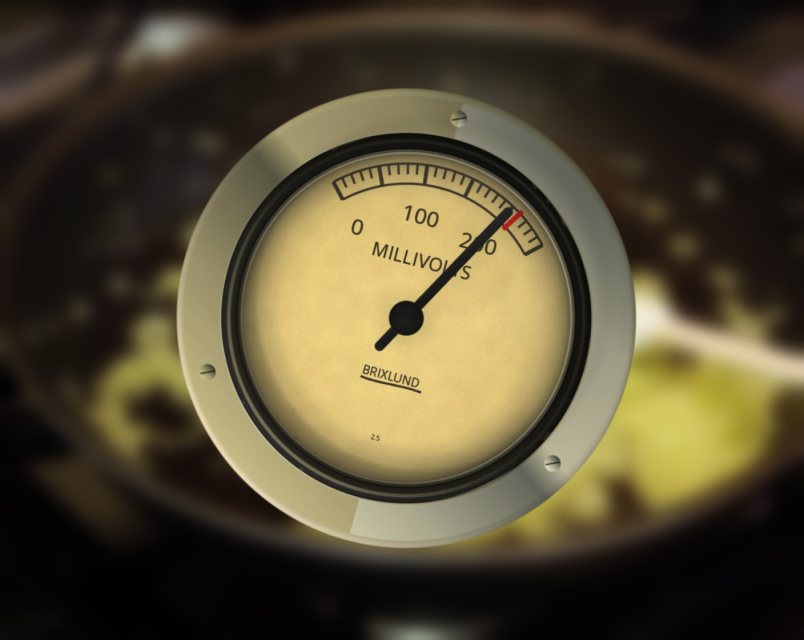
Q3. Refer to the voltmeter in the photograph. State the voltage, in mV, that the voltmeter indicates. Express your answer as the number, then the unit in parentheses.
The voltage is 200 (mV)
